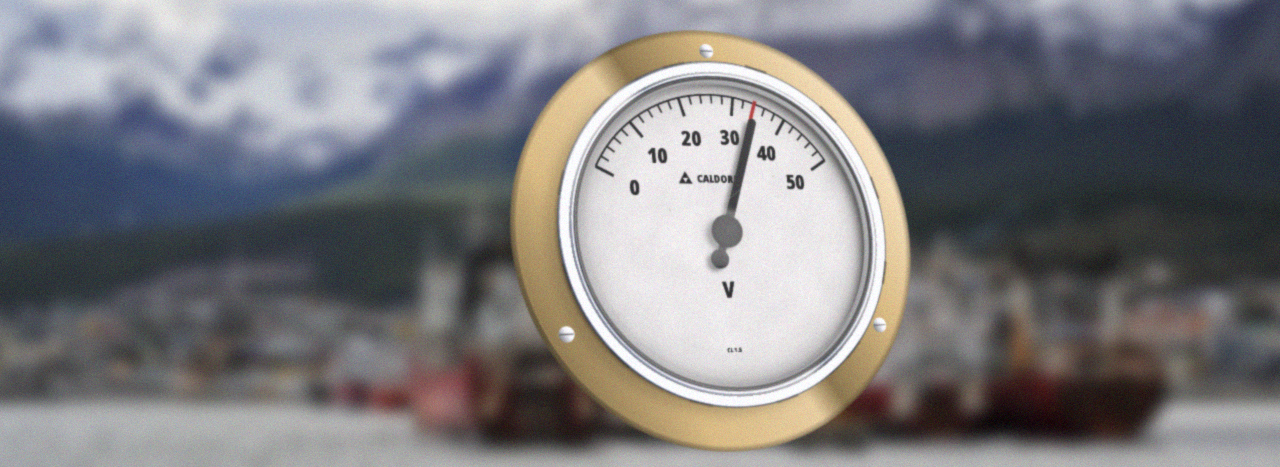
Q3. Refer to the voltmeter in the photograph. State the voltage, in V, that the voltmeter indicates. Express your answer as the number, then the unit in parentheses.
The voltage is 34 (V)
